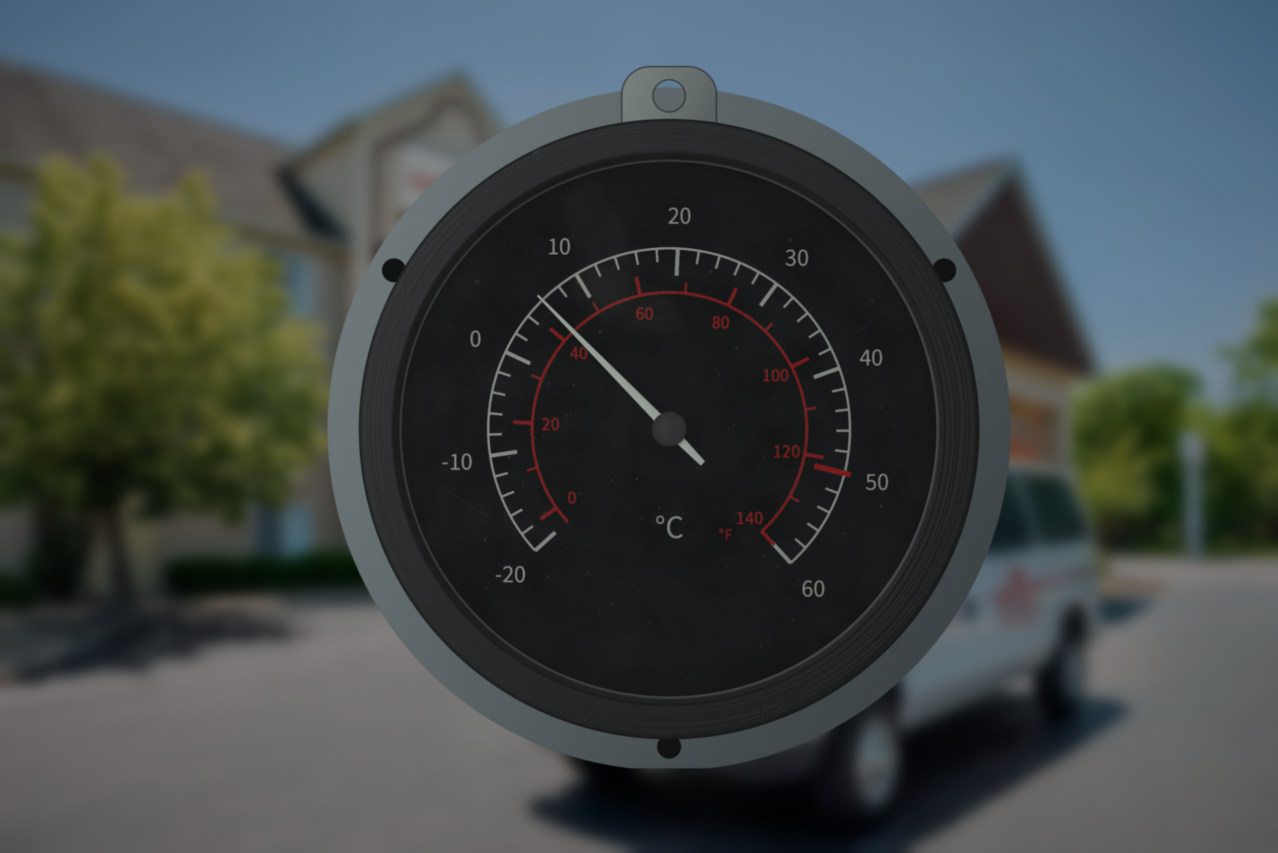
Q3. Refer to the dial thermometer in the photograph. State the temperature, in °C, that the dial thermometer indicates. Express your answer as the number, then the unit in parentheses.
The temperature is 6 (°C)
